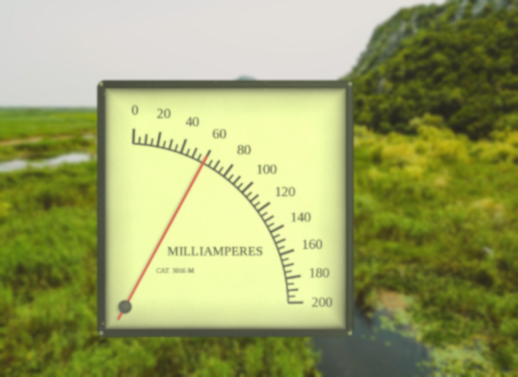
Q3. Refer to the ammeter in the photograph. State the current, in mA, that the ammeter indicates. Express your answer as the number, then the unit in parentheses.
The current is 60 (mA)
